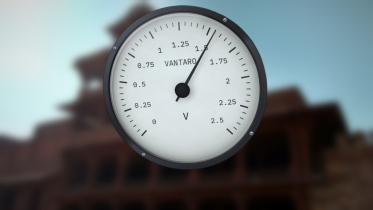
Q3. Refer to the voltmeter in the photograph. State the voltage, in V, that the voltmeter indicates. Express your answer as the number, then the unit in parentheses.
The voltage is 1.55 (V)
